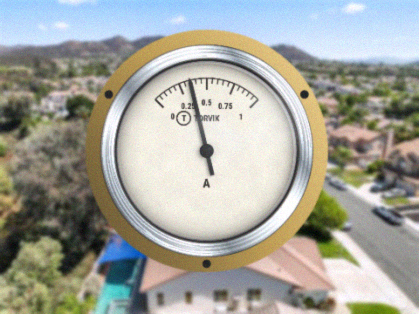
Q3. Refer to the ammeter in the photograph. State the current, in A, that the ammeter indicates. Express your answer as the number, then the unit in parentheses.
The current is 0.35 (A)
